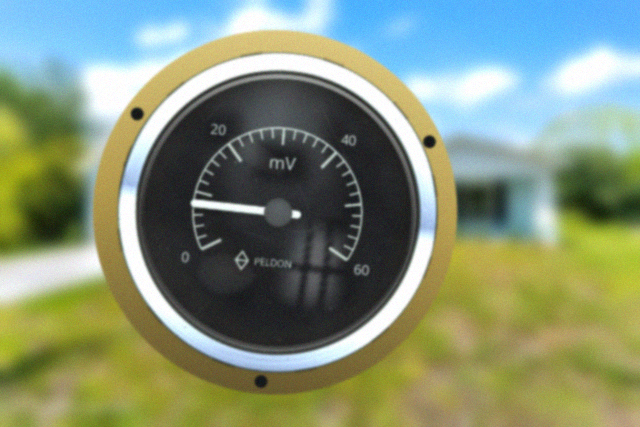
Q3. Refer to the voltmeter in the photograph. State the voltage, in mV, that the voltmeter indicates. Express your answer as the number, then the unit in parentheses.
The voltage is 8 (mV)
